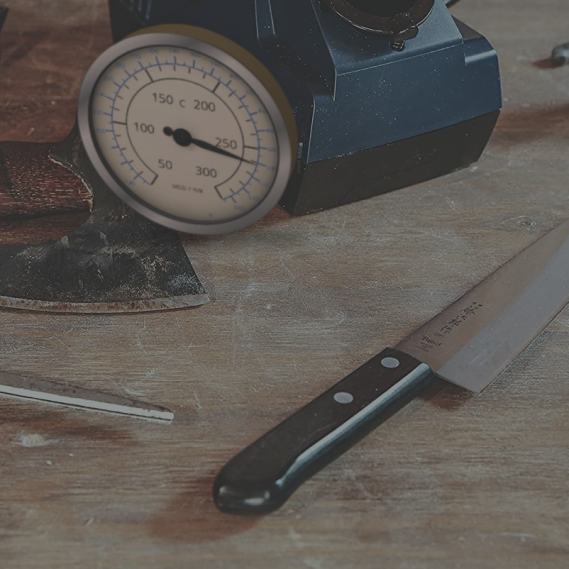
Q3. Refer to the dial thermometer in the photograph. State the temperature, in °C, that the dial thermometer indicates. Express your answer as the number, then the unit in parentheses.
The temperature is 260 (°C)
